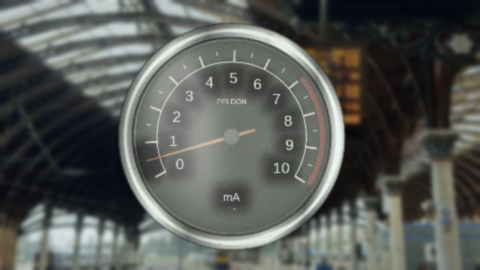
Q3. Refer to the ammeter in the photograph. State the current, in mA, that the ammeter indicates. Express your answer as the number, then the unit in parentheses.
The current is 0.5 (mA)
